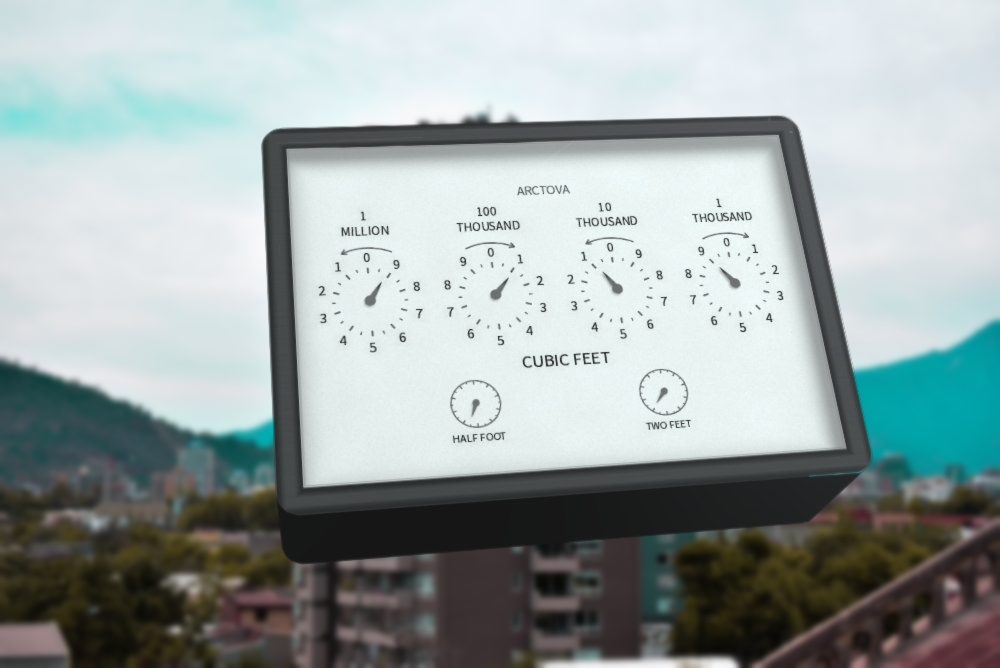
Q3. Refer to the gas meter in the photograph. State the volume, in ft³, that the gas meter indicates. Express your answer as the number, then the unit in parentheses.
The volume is 910900 (ft³)
